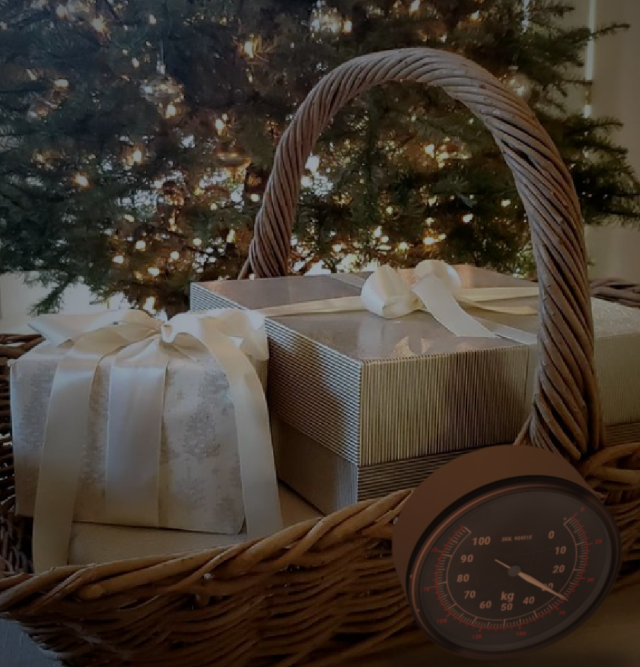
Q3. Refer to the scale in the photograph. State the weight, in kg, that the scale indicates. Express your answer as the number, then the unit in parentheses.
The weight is 30 (kg)
